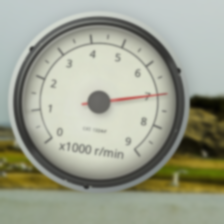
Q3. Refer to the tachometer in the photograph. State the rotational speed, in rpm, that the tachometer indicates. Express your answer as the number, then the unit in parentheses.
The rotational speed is 7000 (rpm)
